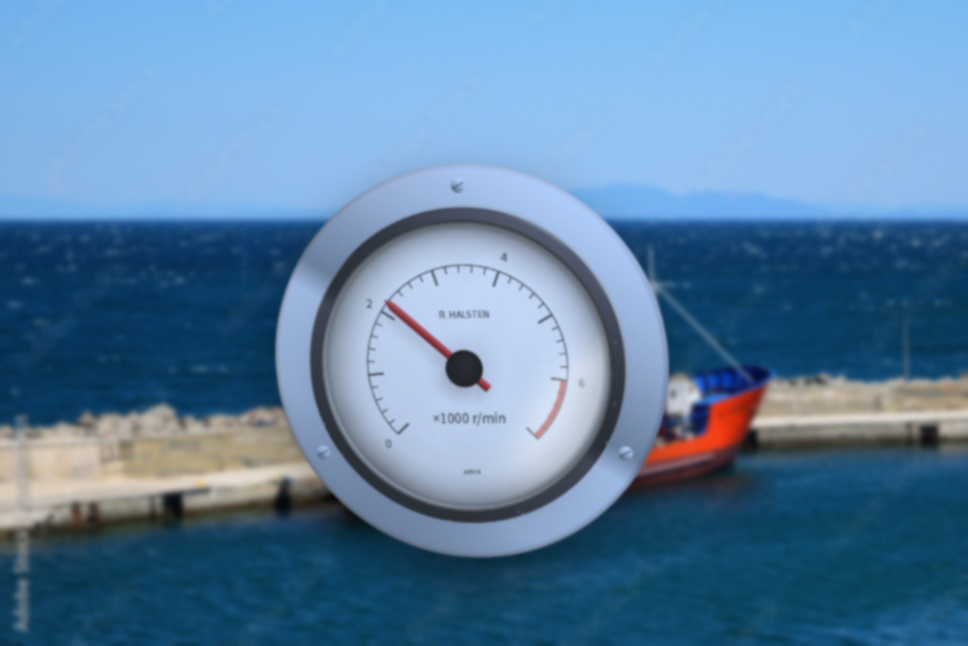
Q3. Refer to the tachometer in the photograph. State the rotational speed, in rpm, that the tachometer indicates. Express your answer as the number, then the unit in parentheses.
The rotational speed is 2200 (rpm)
